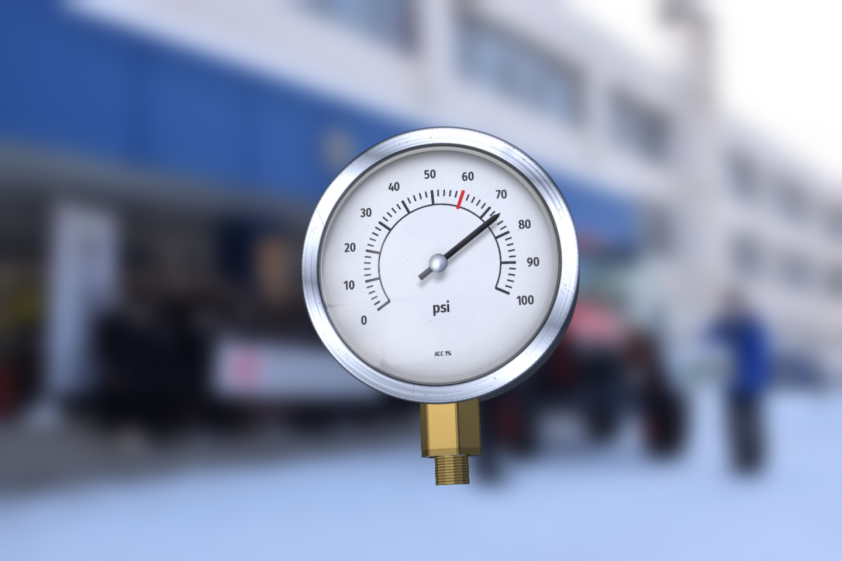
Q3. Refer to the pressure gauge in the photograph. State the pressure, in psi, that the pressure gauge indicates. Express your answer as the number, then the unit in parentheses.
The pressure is 74 (psi)
